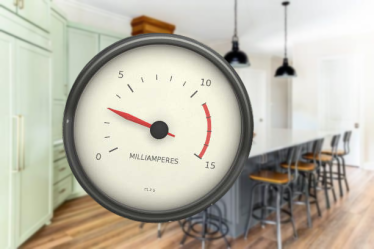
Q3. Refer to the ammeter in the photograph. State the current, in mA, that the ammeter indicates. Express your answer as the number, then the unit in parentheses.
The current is 3 (mA)
